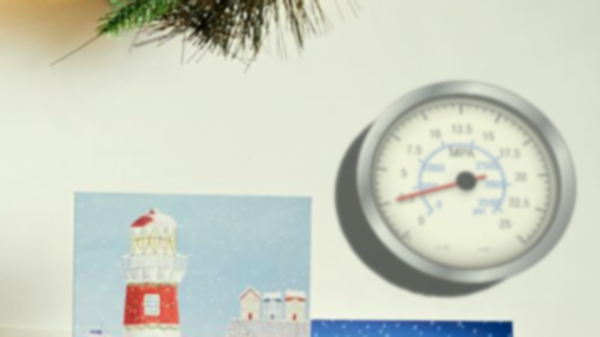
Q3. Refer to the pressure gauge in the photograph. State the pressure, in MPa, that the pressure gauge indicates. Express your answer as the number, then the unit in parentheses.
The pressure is 2.5 (MPa)
